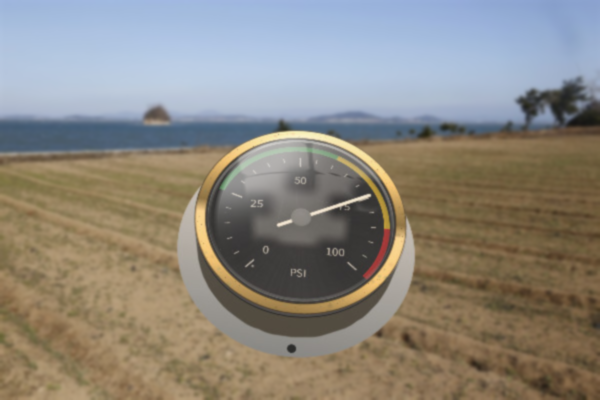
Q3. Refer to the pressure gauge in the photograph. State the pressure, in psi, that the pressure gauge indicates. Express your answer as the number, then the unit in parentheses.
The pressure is 75 (psi)
